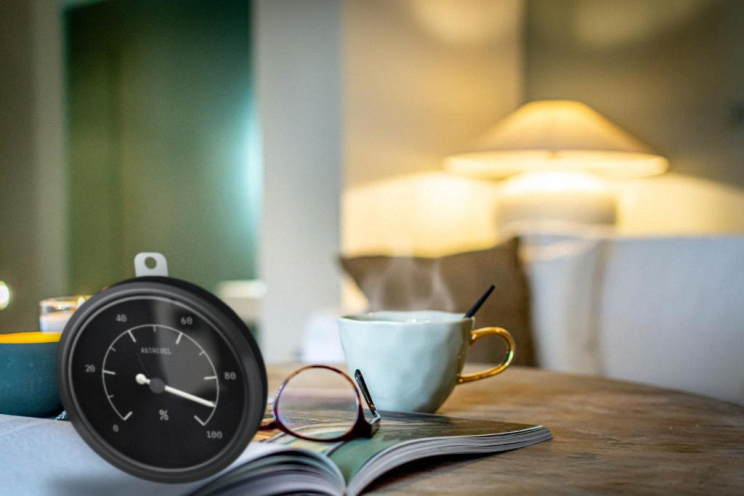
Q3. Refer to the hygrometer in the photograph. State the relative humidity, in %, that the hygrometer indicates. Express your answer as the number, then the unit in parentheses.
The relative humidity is 90 (%)
